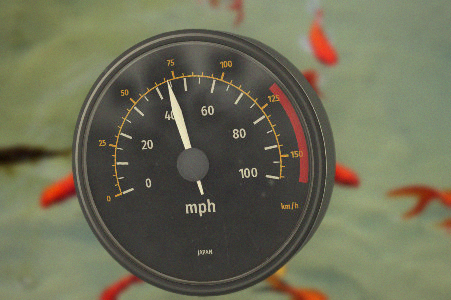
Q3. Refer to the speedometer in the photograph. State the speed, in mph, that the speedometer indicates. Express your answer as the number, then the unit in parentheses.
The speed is 45 (mph)
